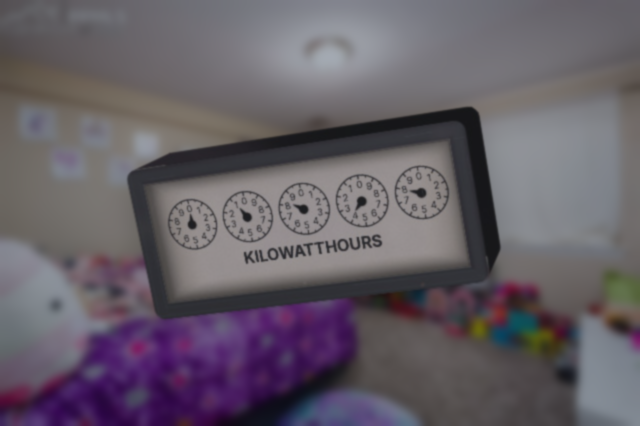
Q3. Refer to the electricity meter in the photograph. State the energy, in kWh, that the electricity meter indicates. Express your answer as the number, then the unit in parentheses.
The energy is 838 (kWh)
